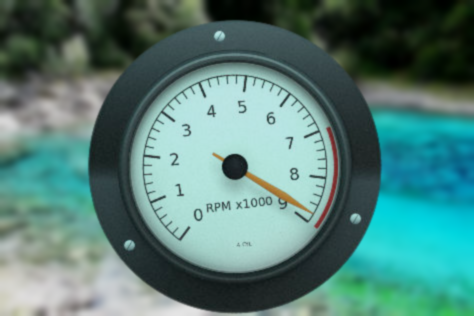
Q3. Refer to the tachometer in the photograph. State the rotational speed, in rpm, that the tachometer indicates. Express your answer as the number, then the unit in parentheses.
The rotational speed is 8800 (rpm)
